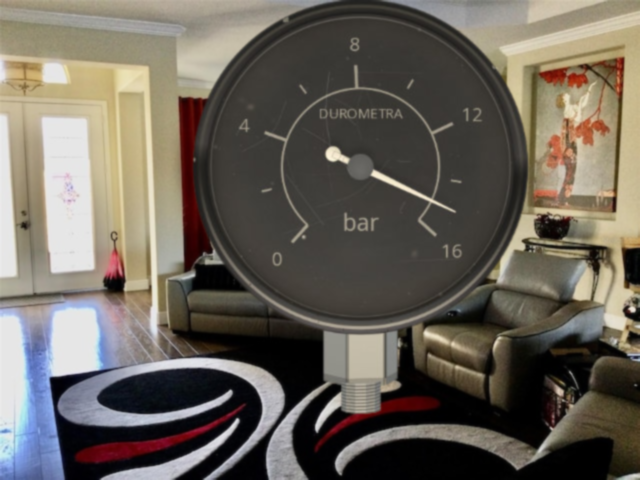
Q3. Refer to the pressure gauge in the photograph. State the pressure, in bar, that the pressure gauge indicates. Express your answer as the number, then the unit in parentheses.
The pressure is 15 (bar)
